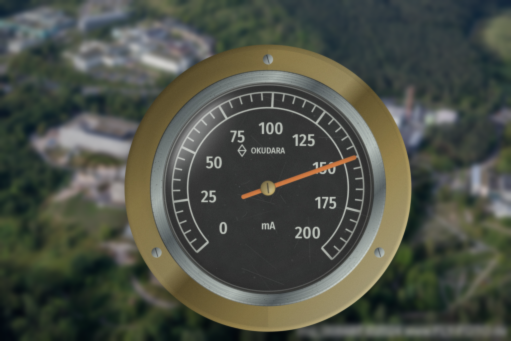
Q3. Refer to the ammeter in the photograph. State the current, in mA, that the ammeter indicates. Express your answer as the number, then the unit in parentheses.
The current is 150 (mA)
